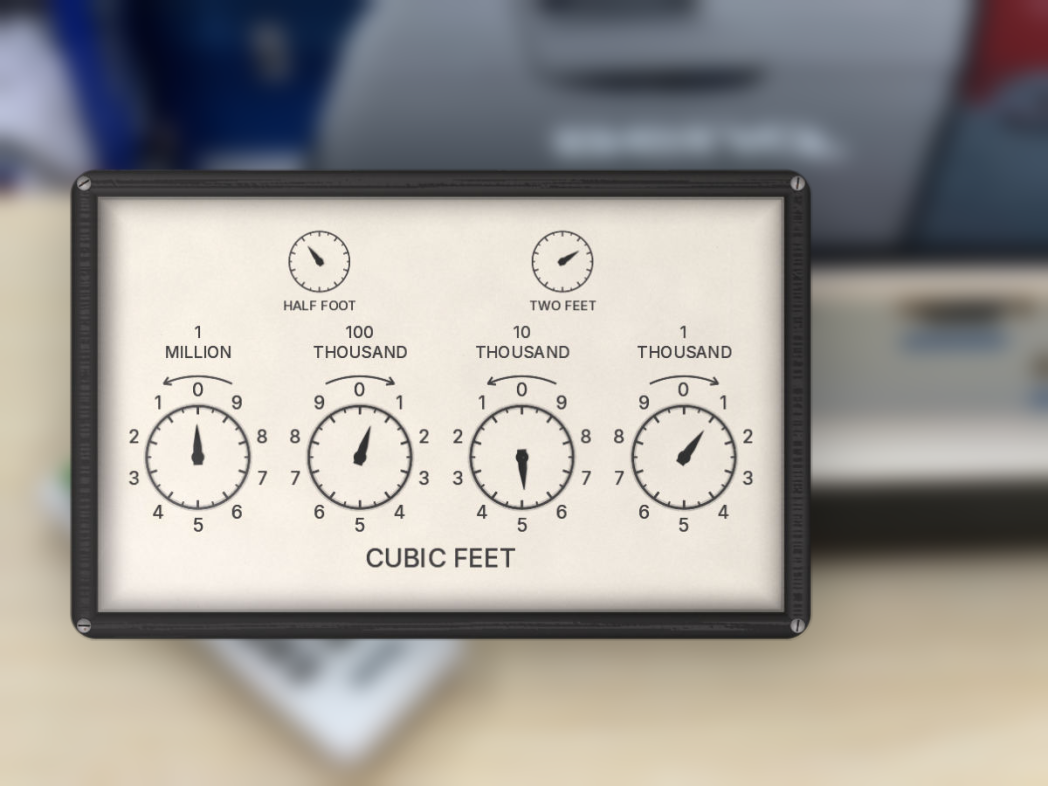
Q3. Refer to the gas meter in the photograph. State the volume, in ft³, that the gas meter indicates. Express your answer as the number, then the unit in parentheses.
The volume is 5100 (ft³)
